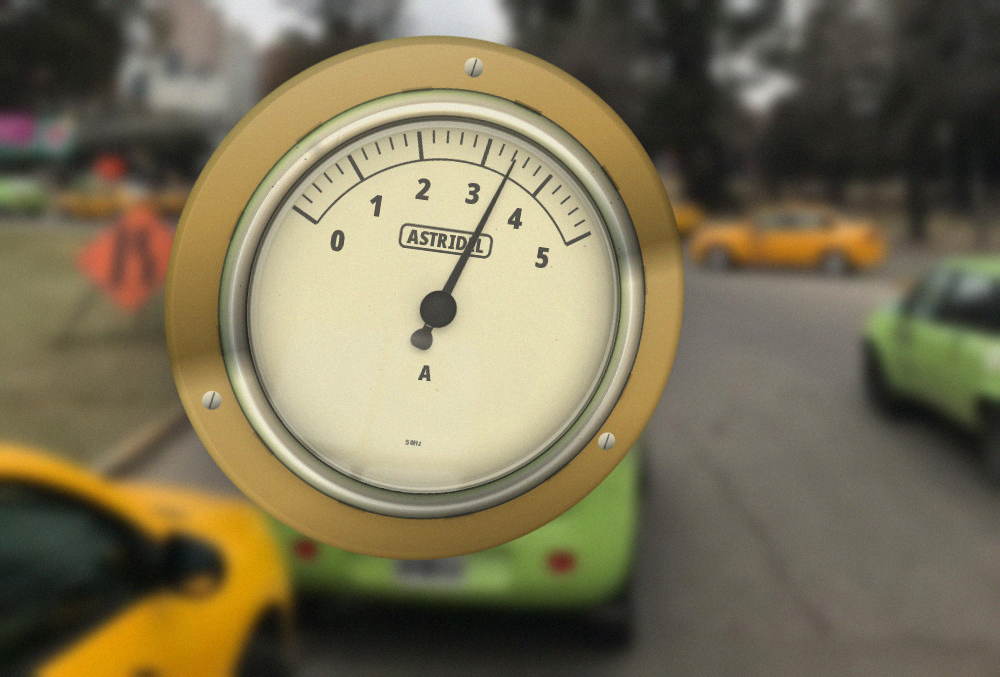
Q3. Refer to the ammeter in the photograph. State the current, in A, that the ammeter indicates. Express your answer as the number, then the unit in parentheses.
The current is 3.4 (A)
